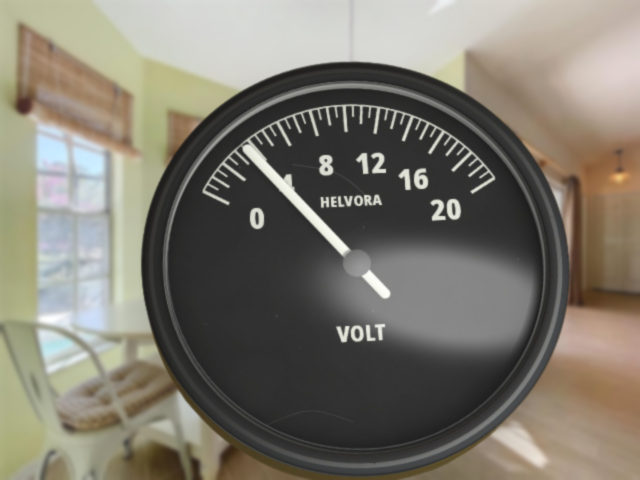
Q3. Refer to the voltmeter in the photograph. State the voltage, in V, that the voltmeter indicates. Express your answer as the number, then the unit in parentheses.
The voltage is 3.5 (V)
